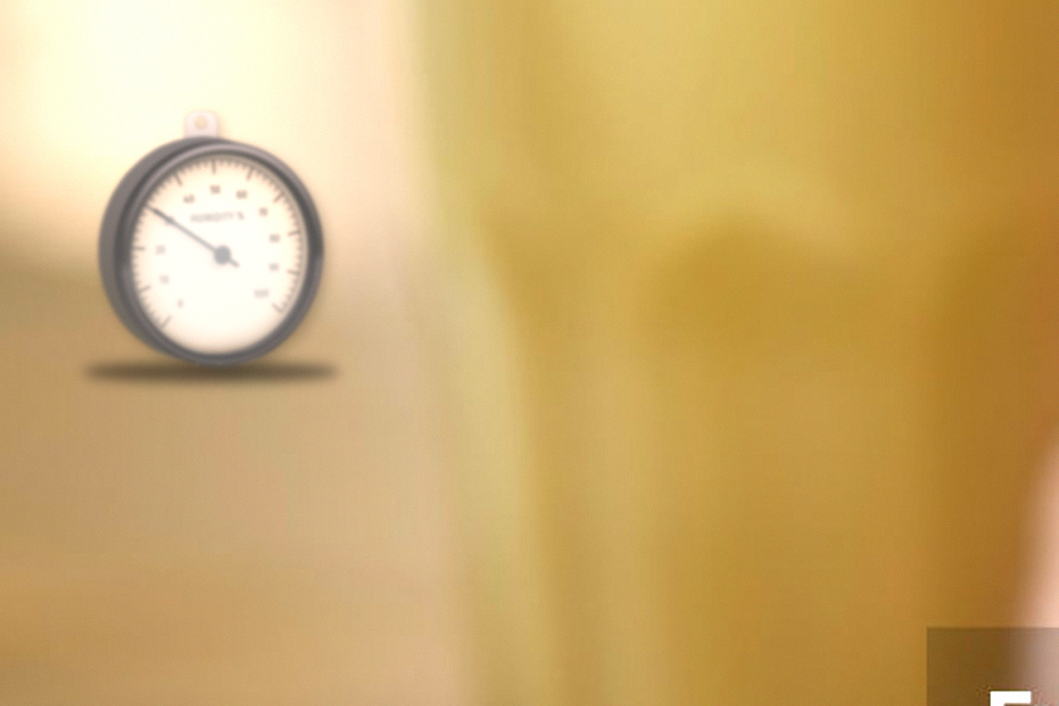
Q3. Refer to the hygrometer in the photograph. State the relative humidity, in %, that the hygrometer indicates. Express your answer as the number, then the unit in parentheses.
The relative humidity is 30 (%)
